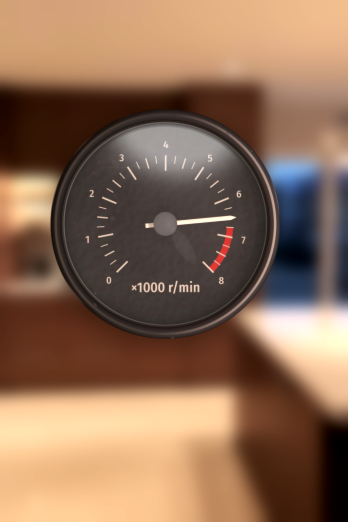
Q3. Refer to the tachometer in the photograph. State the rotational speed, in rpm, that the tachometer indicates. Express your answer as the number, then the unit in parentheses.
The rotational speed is 6500 (rpm)
